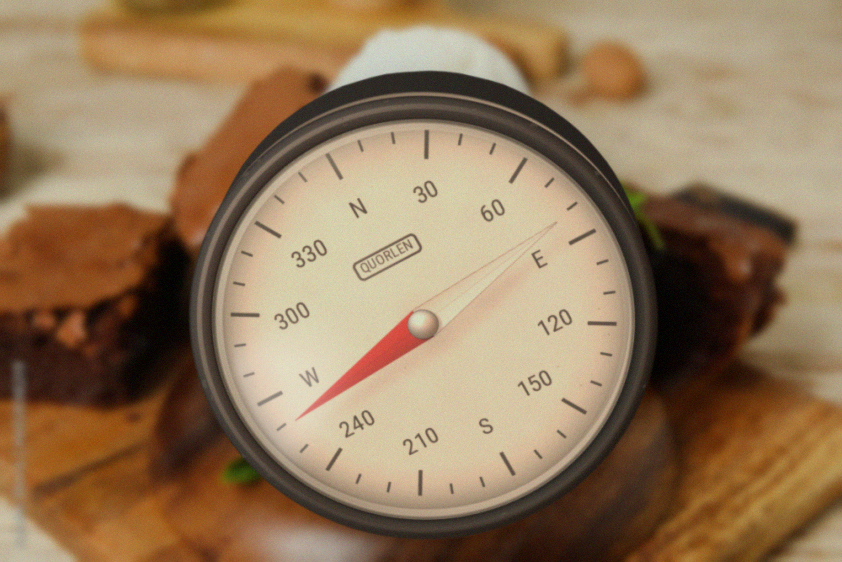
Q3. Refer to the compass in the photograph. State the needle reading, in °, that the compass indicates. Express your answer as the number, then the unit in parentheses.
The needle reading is 260 (°)
